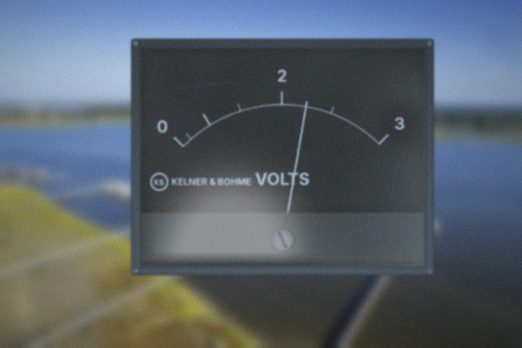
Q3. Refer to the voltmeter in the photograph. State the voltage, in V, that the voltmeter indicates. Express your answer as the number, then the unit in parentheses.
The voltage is 2.25 (V)
